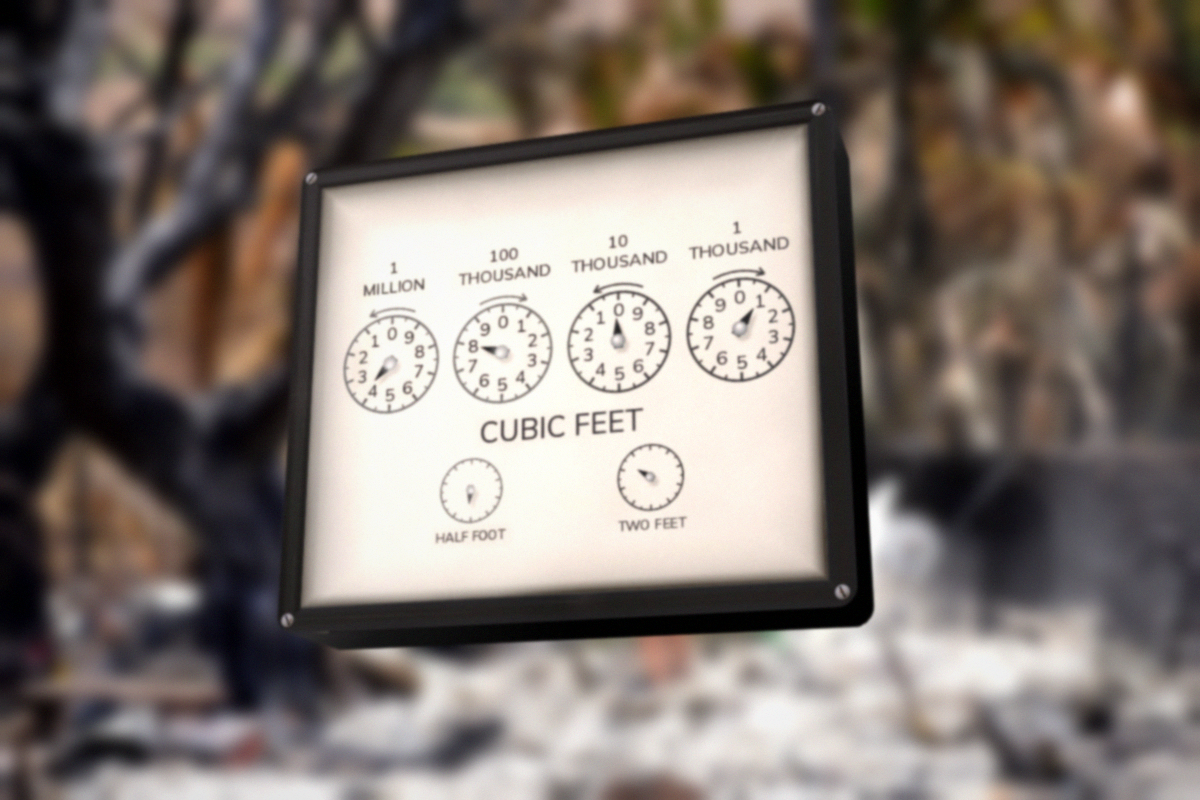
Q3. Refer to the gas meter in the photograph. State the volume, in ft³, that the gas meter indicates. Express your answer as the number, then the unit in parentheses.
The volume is 380100 (ft³)
